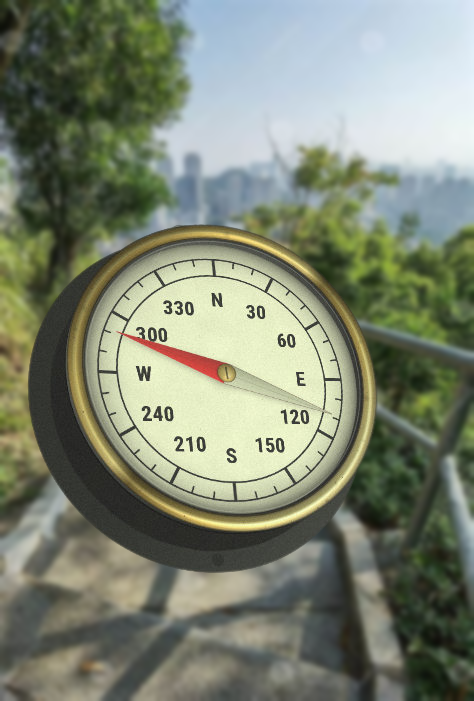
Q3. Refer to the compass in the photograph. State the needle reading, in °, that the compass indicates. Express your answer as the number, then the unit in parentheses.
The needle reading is 290 (°)
